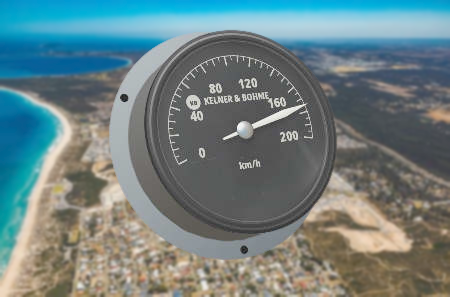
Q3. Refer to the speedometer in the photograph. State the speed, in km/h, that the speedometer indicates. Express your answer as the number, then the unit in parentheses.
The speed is 175 (km/h)
